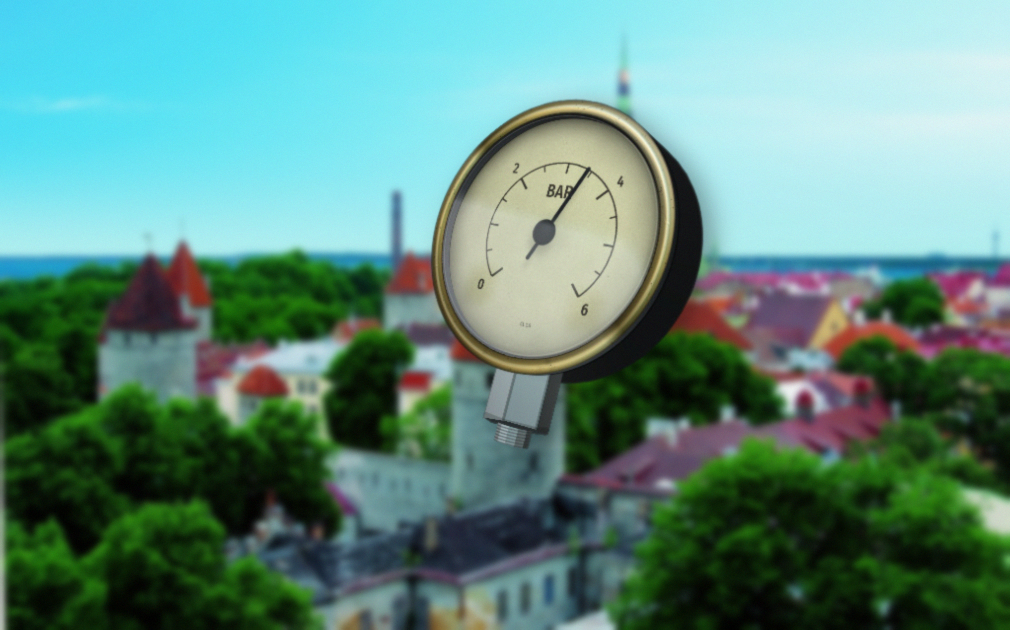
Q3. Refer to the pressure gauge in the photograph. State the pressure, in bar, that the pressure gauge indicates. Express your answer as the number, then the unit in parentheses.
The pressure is 3.5 (bar)
